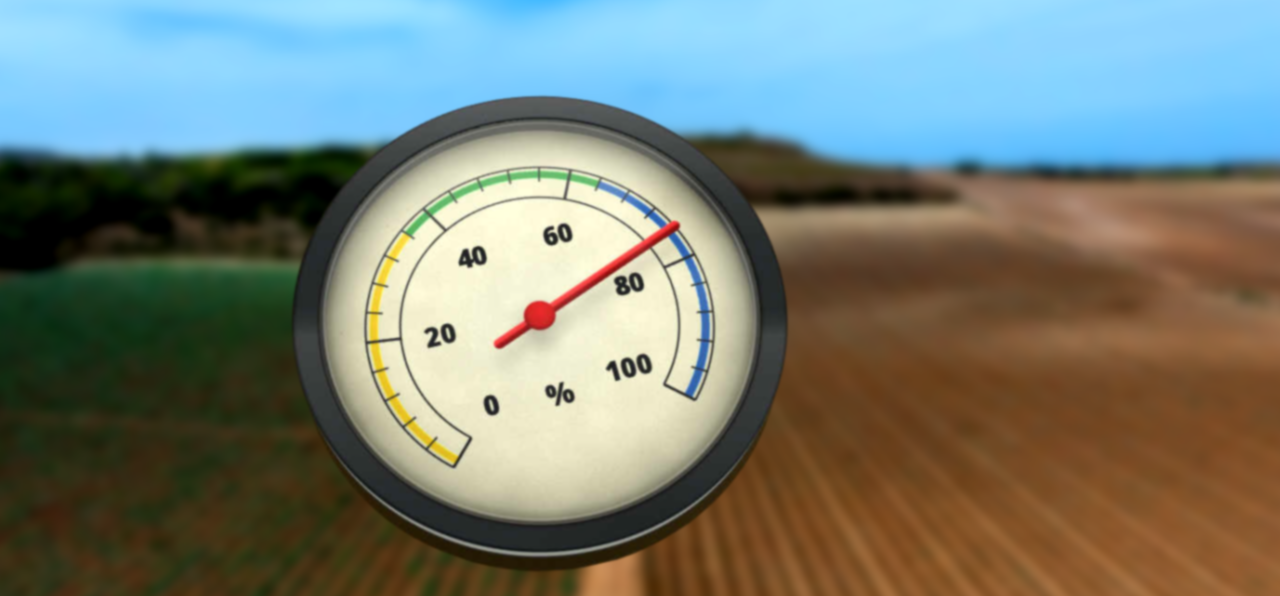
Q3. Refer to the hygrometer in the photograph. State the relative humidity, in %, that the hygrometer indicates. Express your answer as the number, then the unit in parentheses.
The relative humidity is 76 (%)
